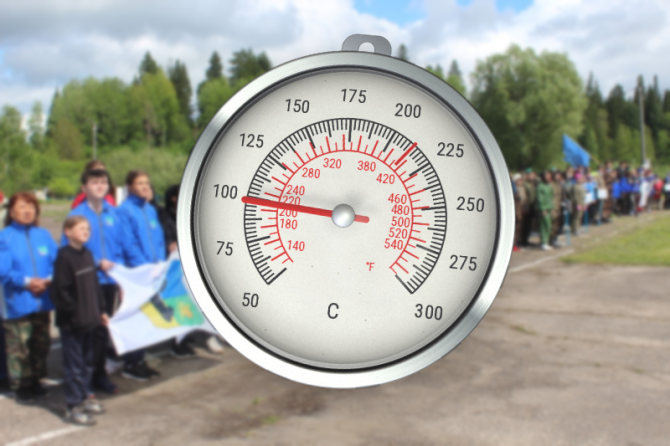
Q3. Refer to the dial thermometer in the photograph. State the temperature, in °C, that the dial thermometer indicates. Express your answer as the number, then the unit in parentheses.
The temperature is 97.5 (°C)
